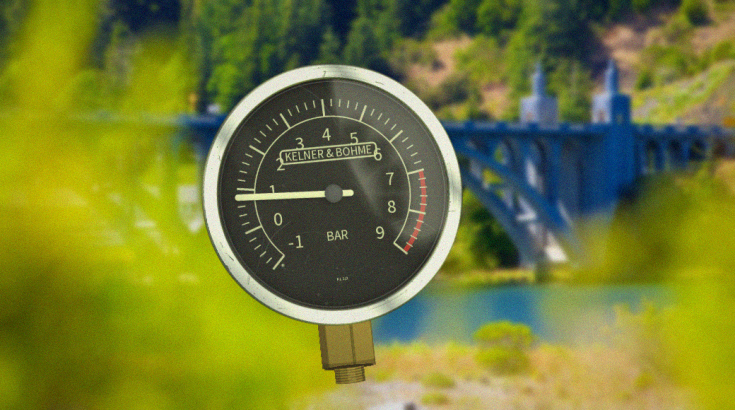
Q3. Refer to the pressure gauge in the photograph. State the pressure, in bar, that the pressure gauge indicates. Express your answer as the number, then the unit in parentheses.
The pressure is 0.8 (bar)
